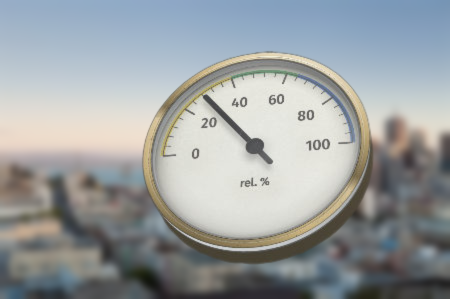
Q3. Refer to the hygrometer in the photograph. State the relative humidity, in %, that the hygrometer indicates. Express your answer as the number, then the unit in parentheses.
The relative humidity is 28 (%)
